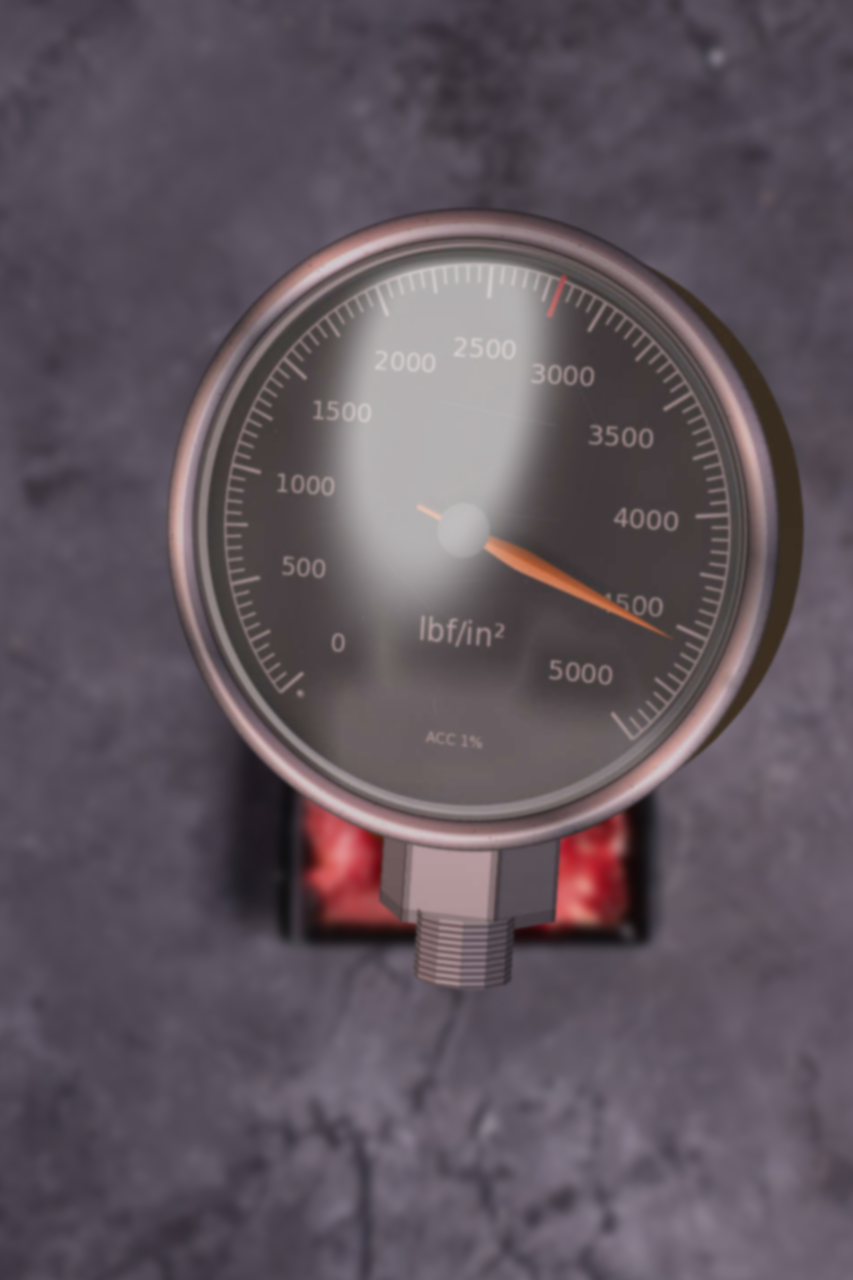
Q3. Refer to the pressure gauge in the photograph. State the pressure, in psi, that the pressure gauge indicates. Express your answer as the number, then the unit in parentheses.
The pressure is 4550 (psi)
